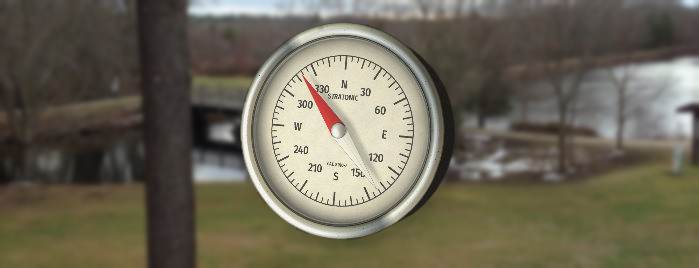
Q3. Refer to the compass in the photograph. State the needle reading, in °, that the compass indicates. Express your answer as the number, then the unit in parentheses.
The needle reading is 320 (°)
